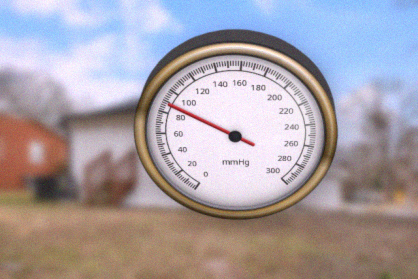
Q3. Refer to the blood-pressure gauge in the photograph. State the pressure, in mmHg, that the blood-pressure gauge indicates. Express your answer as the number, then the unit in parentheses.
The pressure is 90 (mmHg)
